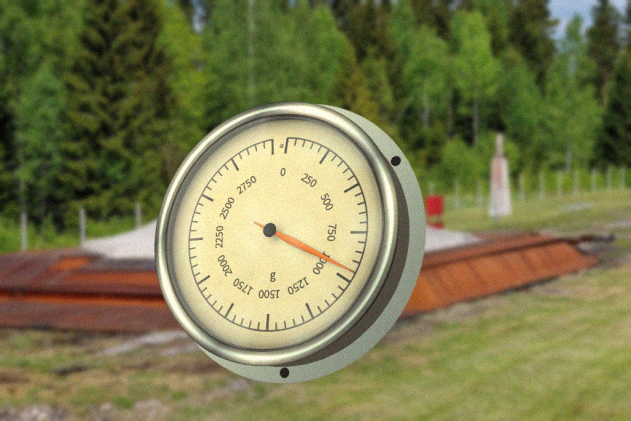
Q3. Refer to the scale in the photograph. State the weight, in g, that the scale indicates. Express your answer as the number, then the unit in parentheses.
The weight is 950 (g)
